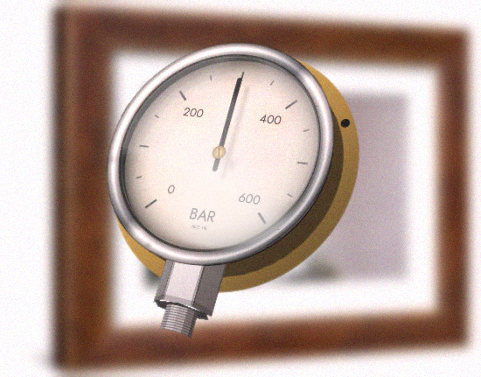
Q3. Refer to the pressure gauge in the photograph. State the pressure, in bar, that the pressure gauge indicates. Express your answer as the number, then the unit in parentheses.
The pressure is 300 (bar)
